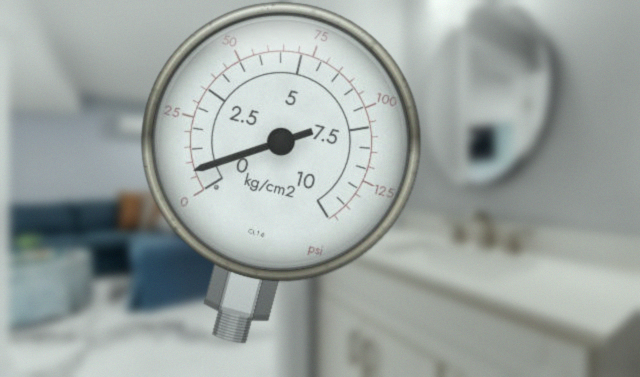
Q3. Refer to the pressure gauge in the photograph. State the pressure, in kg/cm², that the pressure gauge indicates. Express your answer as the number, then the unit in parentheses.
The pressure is 0.5 (kg/cm²)
